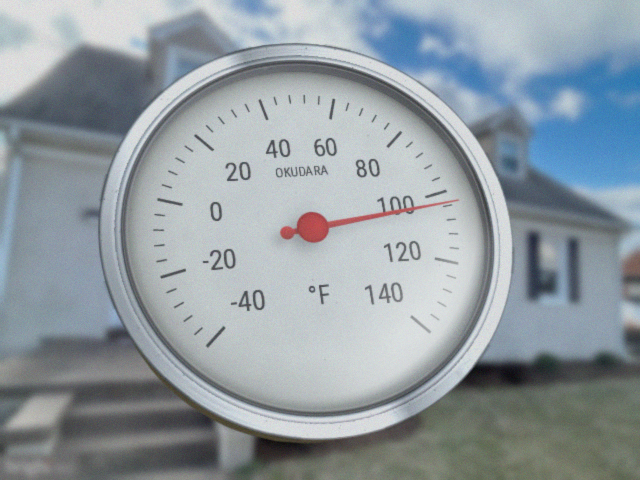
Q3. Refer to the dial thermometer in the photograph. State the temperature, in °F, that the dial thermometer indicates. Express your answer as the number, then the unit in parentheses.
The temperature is 104 (°F)
